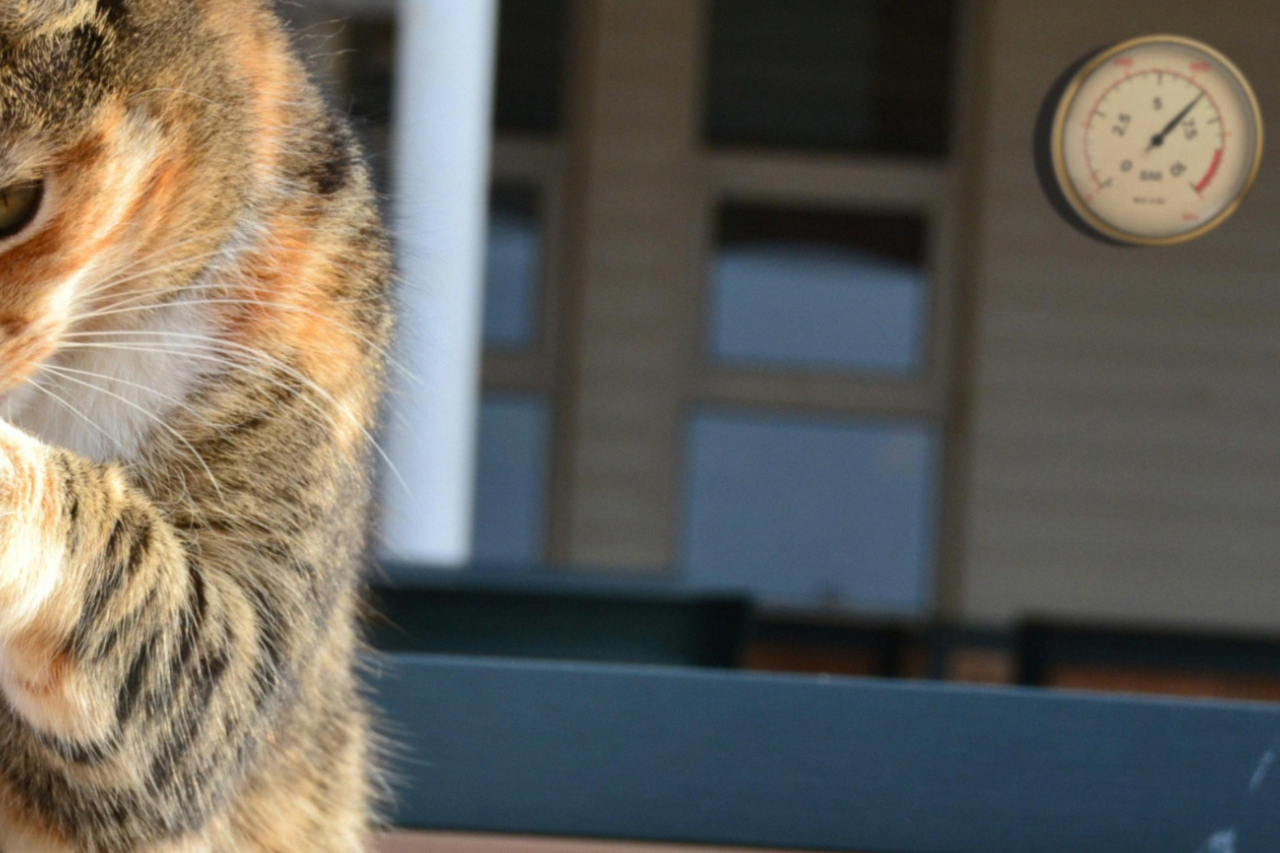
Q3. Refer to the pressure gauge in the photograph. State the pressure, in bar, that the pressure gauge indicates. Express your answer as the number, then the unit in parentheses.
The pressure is 6.5 (bar)
